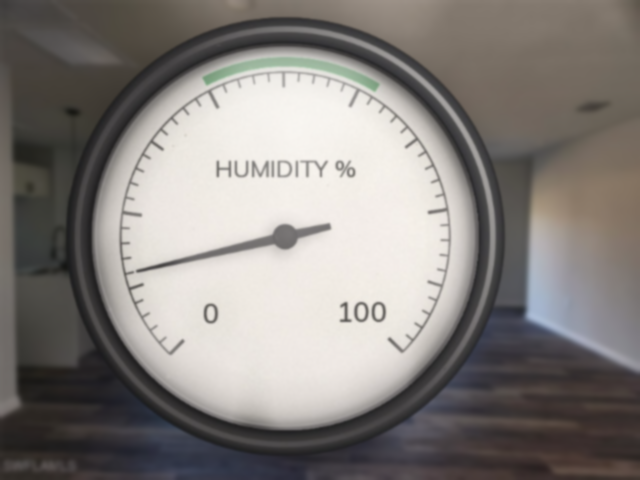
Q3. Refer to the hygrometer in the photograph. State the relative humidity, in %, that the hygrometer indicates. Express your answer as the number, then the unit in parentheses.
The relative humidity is 12 (%)
